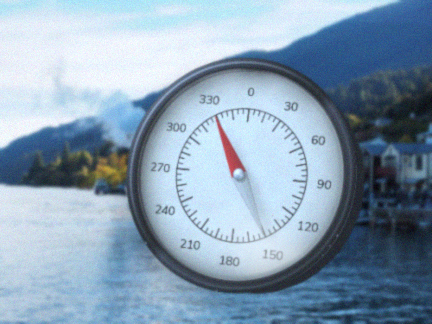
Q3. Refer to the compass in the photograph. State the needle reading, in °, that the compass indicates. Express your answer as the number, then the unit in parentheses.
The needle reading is 330 (°)
